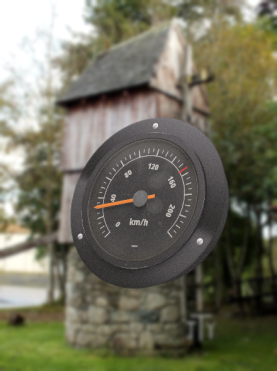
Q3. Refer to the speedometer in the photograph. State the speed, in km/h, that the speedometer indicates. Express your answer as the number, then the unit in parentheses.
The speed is 30 (km/h)
